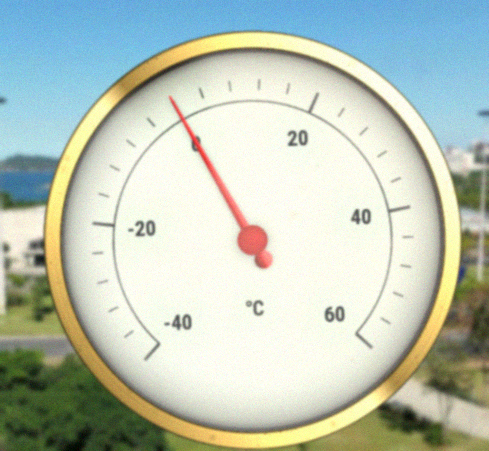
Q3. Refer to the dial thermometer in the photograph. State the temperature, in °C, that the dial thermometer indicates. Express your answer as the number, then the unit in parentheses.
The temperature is 0 (°C)
